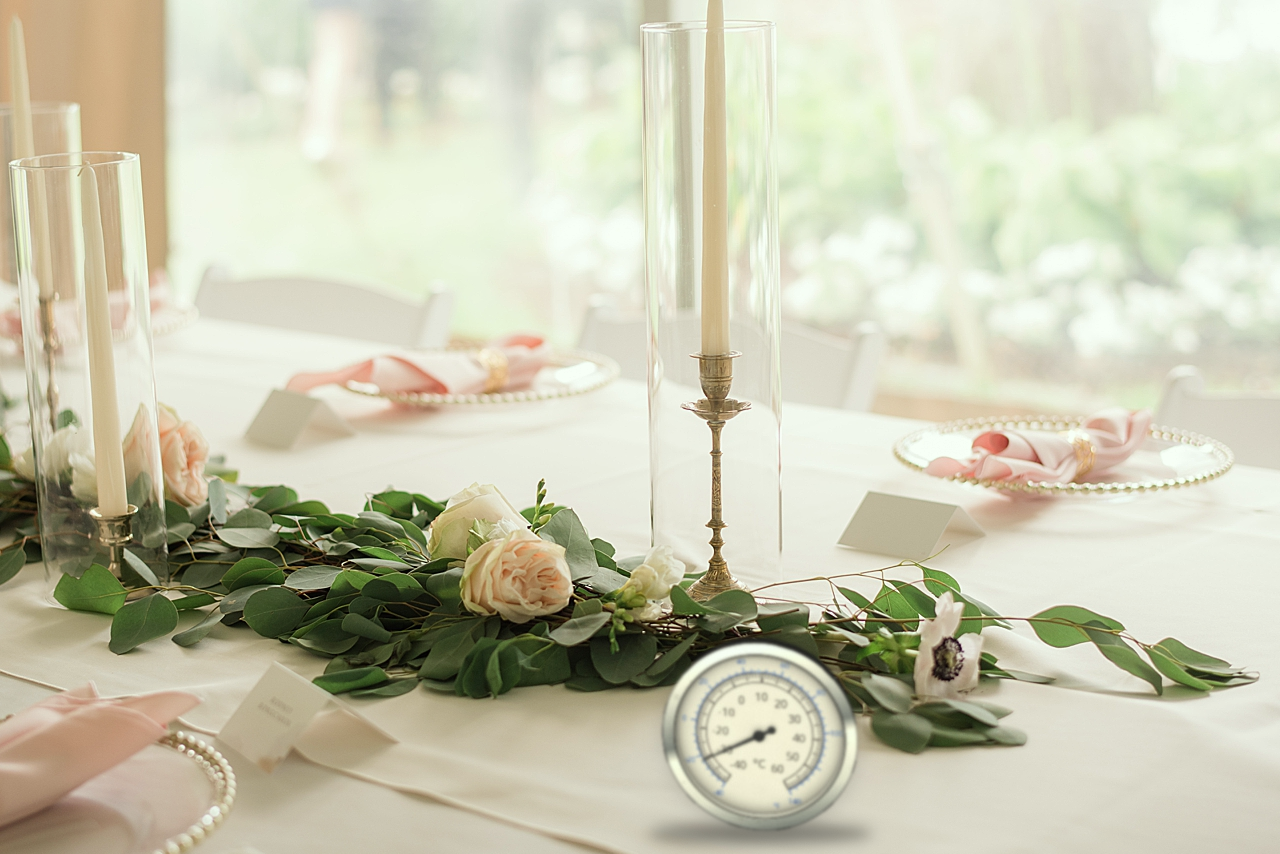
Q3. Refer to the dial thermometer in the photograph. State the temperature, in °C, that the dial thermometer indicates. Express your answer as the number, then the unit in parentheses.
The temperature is -30 (°C)
